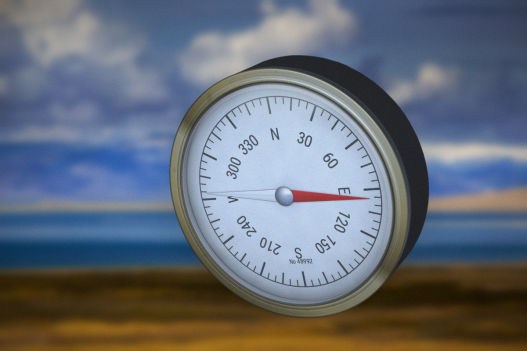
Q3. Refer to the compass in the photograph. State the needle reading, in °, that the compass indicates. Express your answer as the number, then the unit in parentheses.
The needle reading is 95 (°)
